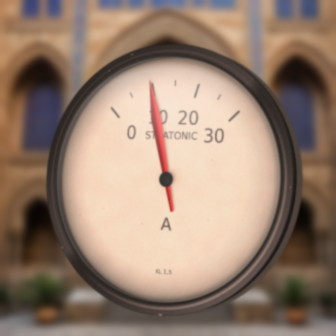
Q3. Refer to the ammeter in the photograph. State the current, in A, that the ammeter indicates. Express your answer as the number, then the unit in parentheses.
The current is 10 (A)
